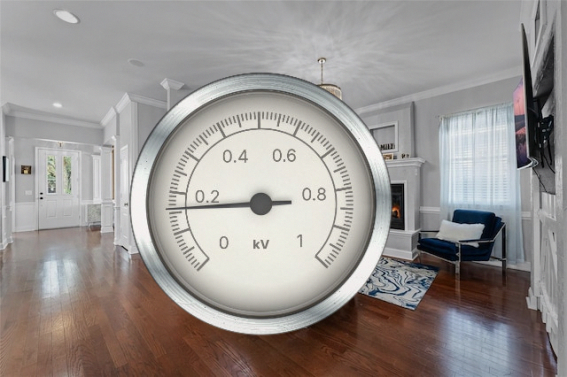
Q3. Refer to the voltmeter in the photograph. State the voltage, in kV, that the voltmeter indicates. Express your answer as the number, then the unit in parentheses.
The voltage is 0.16 (kV)
